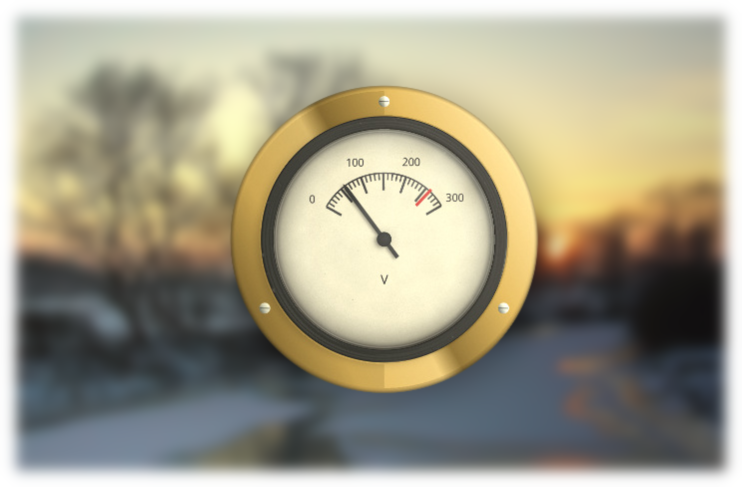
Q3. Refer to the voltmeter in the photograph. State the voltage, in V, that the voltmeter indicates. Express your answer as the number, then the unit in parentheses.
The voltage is 60 (V)
